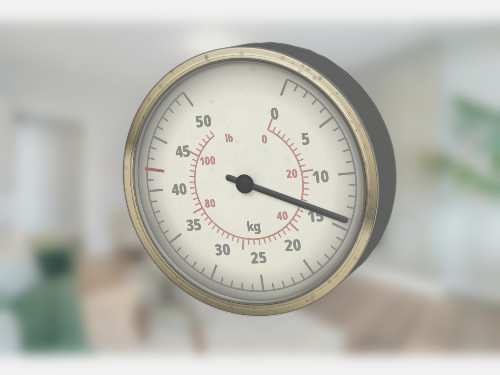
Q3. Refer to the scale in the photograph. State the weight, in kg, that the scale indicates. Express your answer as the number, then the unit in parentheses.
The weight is 14 (kg)
